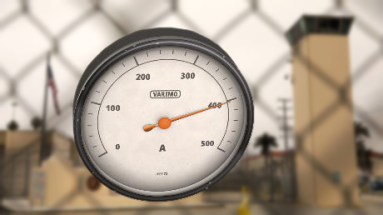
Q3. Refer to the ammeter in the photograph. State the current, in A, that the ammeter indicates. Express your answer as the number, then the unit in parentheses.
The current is 400 (A)
